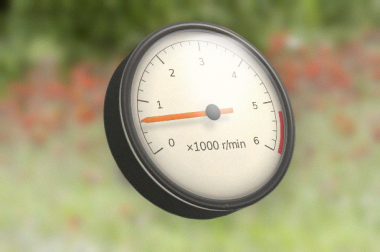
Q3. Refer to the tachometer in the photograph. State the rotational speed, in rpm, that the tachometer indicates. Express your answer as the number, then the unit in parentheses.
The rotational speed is 600 (rpm)
